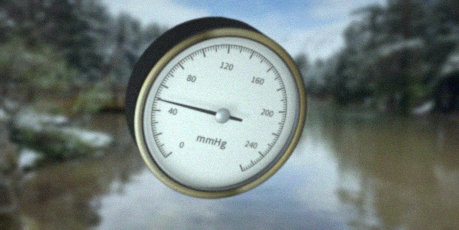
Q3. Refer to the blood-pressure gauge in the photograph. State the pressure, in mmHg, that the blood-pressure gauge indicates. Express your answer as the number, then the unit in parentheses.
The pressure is 50 (mmHg)
